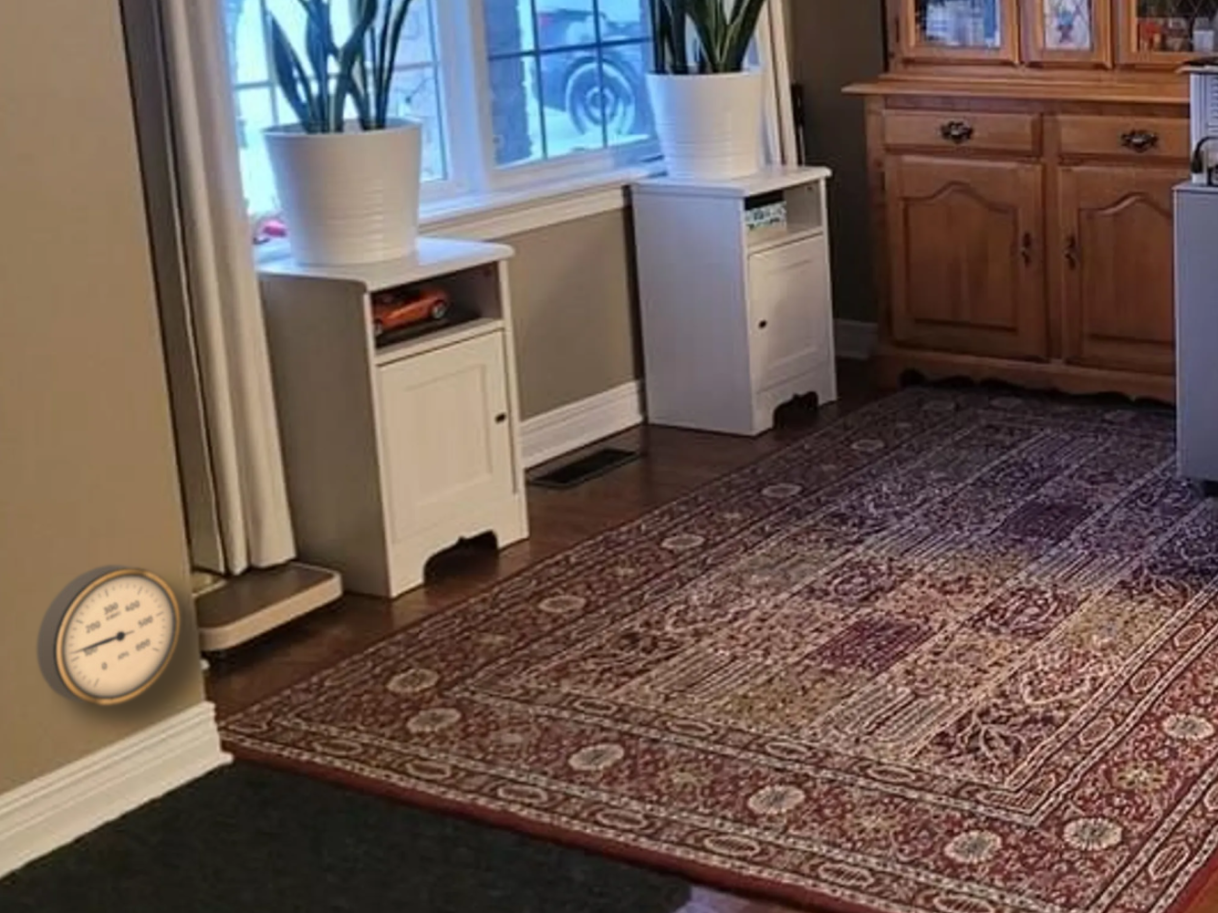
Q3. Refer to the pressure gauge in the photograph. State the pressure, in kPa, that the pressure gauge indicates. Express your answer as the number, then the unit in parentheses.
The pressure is 120 (kPa)
